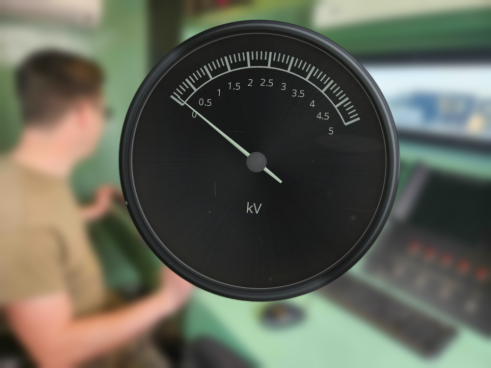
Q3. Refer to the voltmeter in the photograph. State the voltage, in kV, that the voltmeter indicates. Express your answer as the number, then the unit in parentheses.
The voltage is 0.1 (kV)
